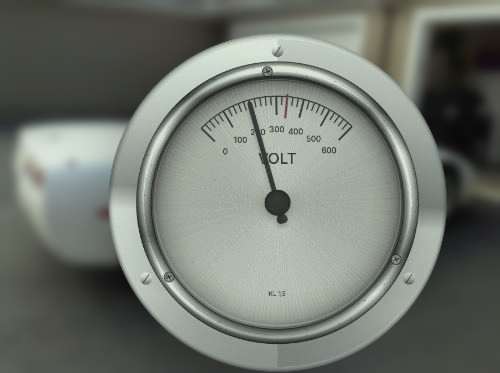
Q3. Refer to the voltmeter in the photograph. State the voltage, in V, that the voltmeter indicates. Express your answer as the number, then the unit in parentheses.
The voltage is 200 (V)
